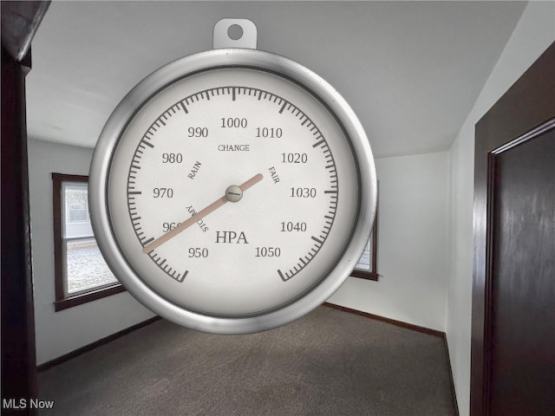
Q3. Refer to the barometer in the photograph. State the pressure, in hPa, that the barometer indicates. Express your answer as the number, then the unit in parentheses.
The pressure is 959 (hPa)
